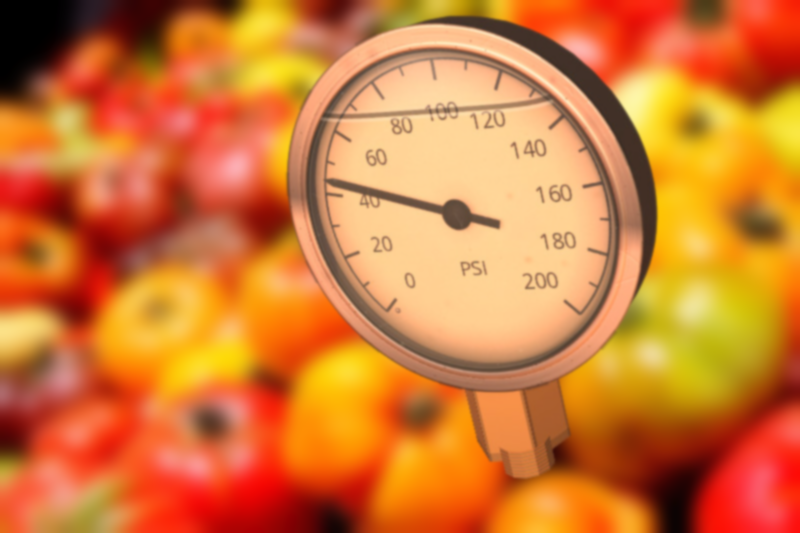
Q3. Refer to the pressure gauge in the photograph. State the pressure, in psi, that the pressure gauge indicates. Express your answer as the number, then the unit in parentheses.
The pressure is 45 (psi)
